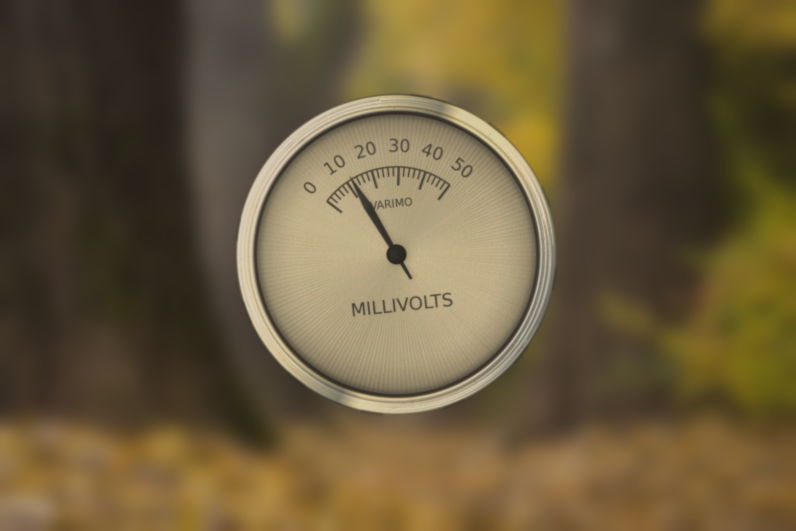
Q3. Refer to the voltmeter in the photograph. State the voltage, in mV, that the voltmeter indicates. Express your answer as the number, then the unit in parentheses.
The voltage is 12 (mV)
